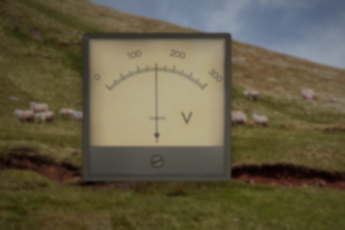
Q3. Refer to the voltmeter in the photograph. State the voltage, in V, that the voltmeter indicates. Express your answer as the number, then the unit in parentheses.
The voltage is 150 (V)
